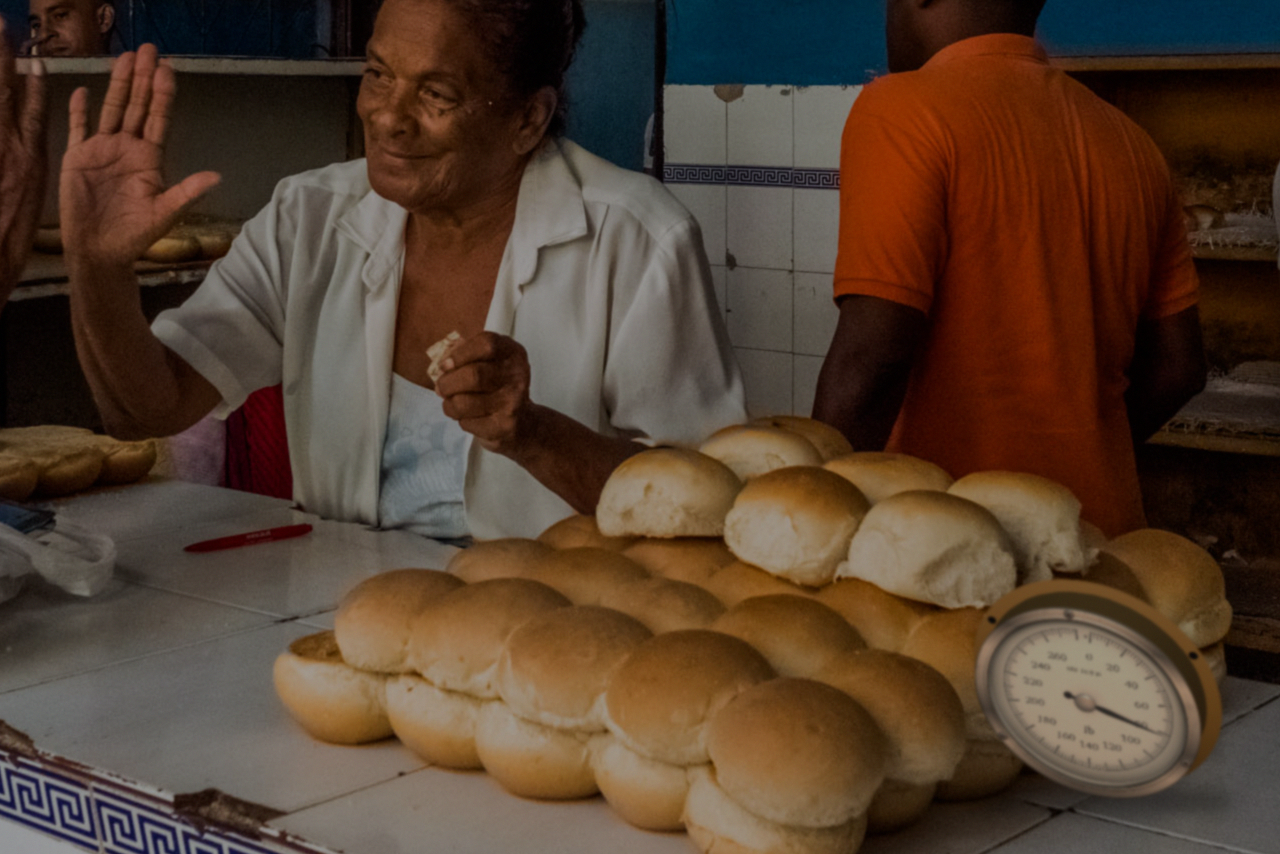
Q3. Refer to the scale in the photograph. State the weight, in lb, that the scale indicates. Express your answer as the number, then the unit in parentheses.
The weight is 80 (lb)
